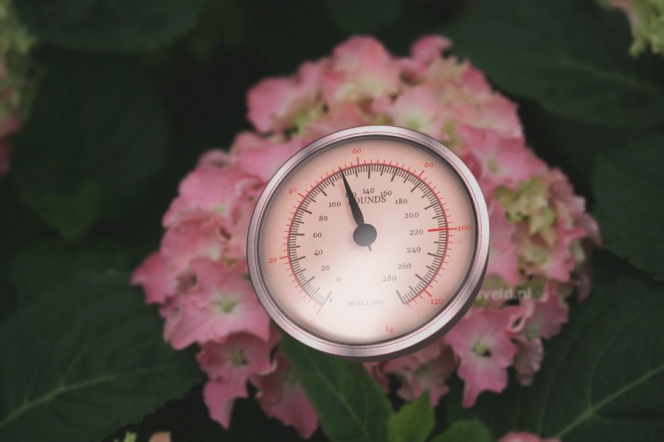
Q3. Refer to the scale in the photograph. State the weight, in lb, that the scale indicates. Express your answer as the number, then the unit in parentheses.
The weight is 120 (lb)
